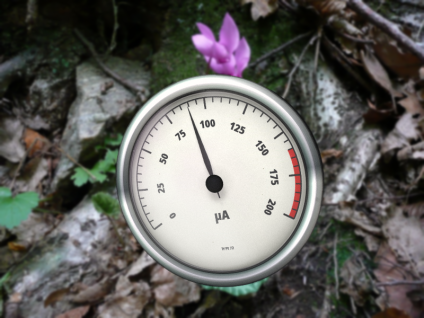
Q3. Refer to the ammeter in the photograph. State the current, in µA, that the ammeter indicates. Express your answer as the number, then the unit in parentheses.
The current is 90 (µA)
